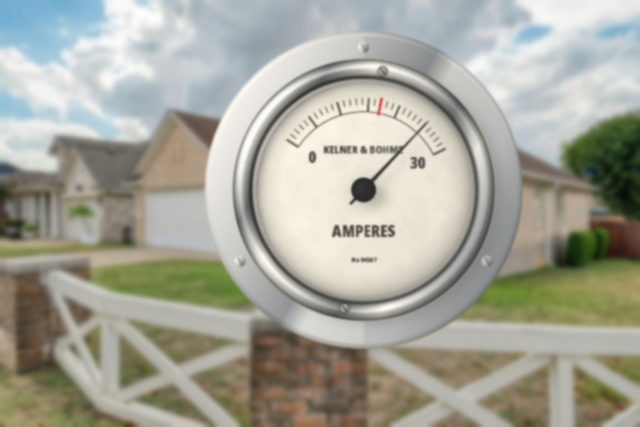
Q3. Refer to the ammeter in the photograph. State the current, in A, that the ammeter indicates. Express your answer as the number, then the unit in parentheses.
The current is 25 (A)
